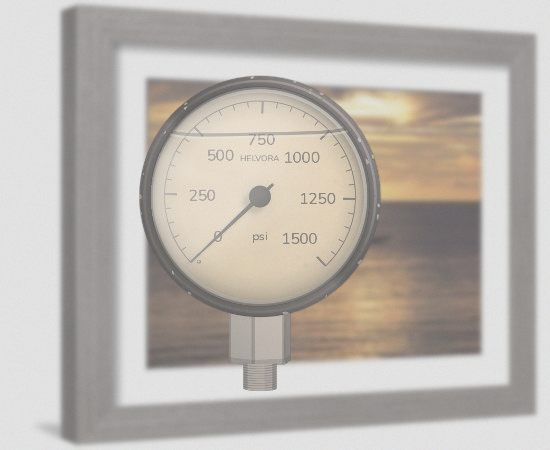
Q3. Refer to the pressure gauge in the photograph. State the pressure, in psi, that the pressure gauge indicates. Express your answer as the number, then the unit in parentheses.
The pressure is 0 (psi)
